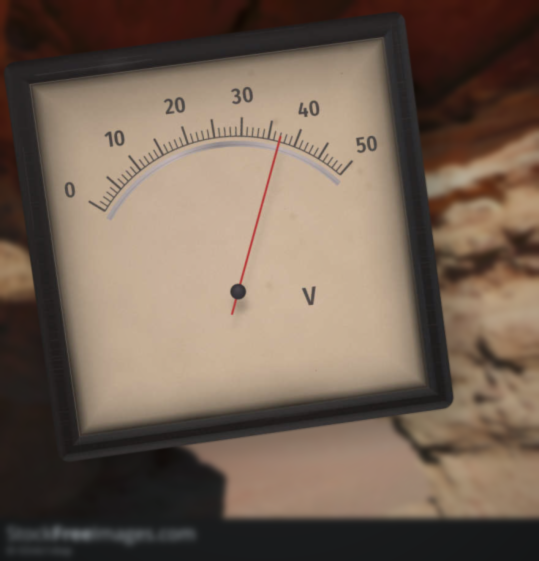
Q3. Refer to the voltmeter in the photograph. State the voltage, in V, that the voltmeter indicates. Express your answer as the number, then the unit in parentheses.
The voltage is 37 (V)
